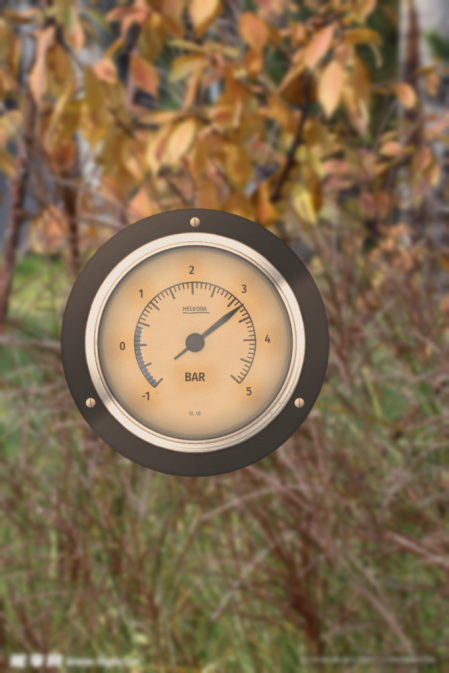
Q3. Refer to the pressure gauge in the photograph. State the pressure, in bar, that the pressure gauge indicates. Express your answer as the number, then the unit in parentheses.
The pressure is 3.2 (bar)
